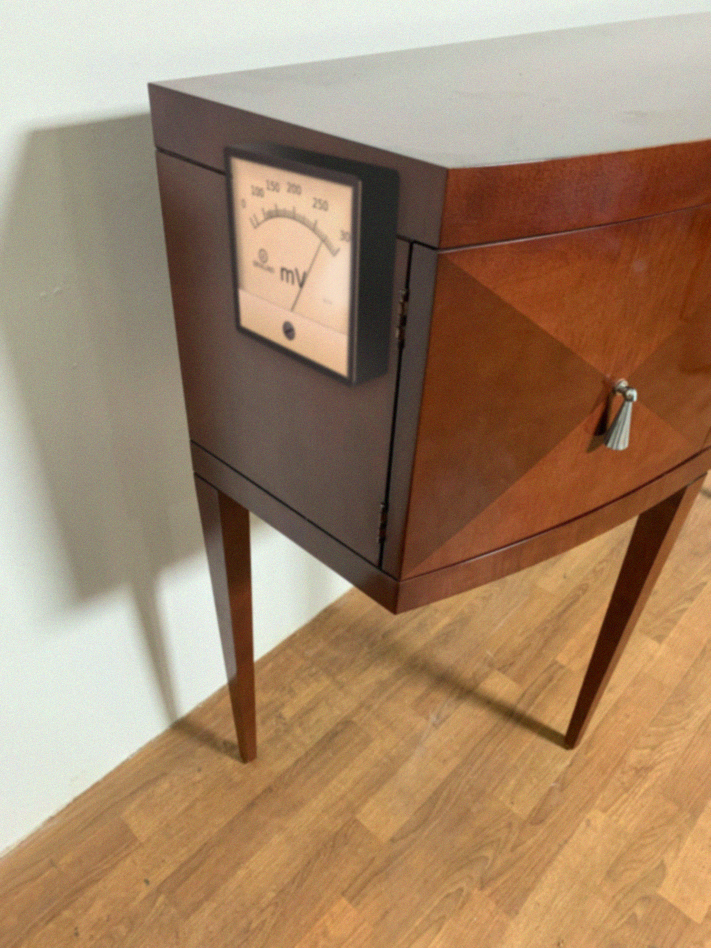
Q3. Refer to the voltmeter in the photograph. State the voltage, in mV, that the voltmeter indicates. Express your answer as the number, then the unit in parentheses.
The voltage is 275 (mV)
